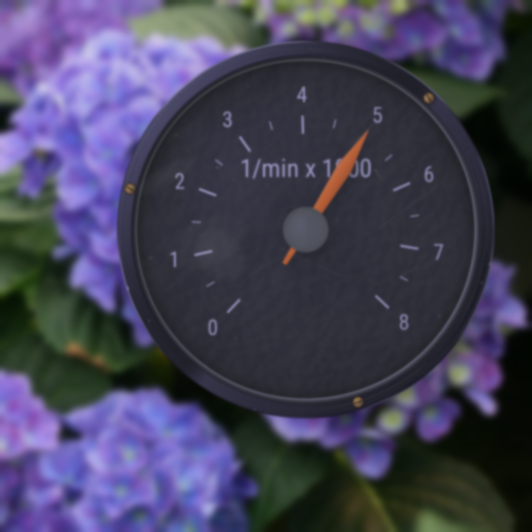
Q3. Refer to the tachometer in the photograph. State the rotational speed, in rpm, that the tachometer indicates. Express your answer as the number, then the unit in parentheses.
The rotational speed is 5000 (rpm)
